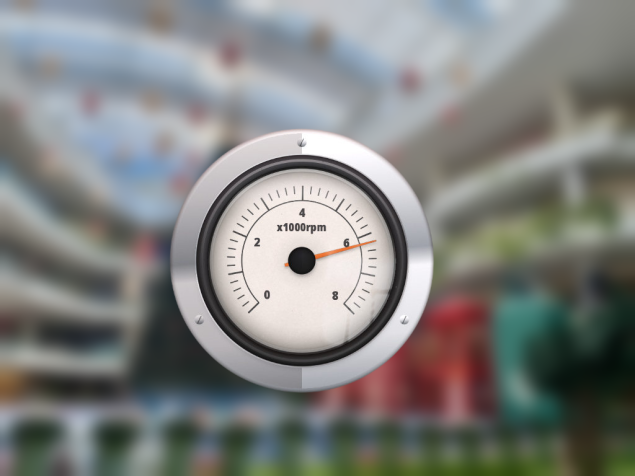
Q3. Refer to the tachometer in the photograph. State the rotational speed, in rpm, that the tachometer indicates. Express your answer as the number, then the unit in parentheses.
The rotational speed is 6200 (rpm)
